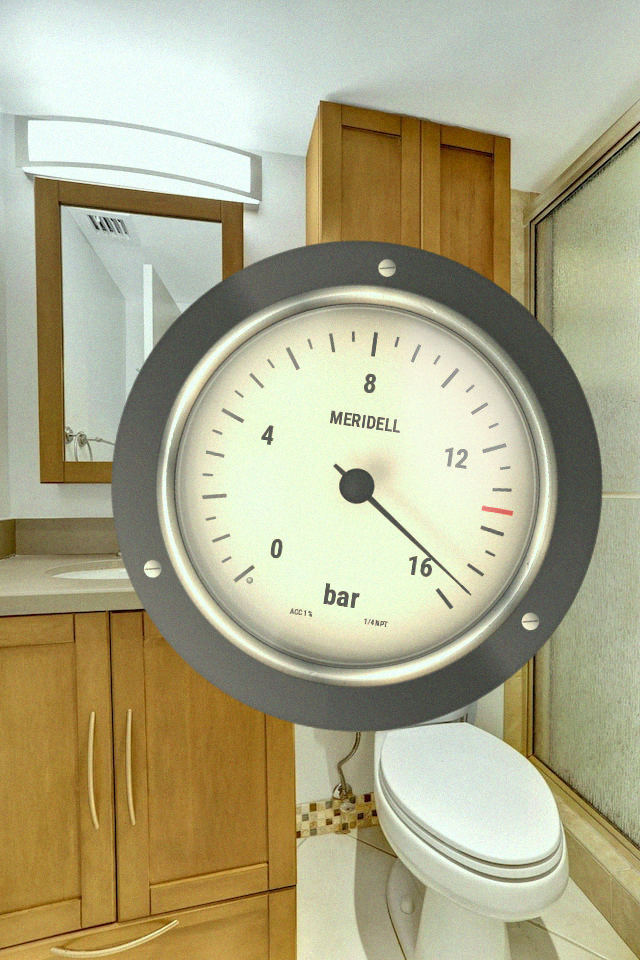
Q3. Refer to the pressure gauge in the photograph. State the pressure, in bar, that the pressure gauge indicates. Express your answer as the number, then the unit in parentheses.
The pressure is 15.5 (bar)
